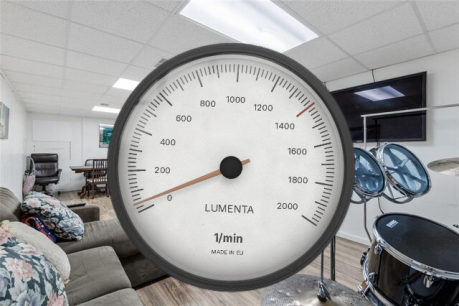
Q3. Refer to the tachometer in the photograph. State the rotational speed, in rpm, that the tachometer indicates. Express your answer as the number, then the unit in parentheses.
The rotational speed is 40 (rpm)
